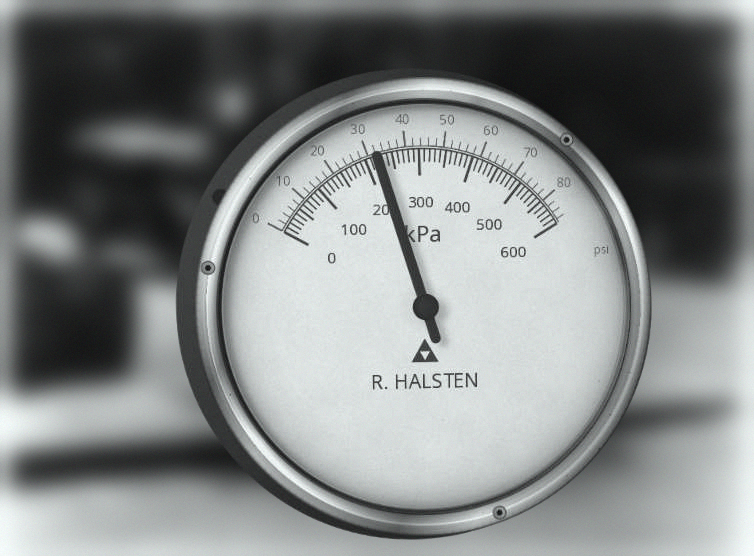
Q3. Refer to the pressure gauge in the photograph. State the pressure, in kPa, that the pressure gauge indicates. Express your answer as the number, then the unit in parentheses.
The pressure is 220 (kPa)
